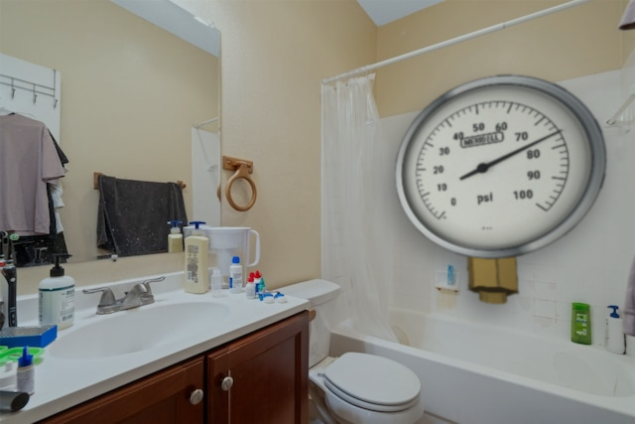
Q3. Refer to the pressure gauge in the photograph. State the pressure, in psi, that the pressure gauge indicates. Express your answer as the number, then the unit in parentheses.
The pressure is 76 (psi)
